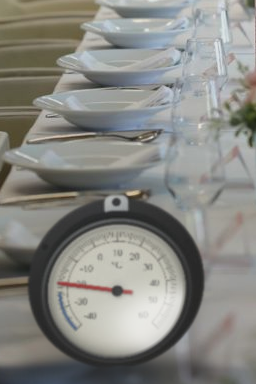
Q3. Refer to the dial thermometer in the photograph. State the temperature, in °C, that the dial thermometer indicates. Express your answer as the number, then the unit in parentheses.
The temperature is -20 (°C)
